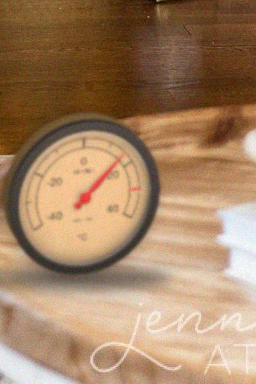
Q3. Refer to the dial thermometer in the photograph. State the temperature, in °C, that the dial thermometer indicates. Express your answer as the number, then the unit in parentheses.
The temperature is 15 (°C)
